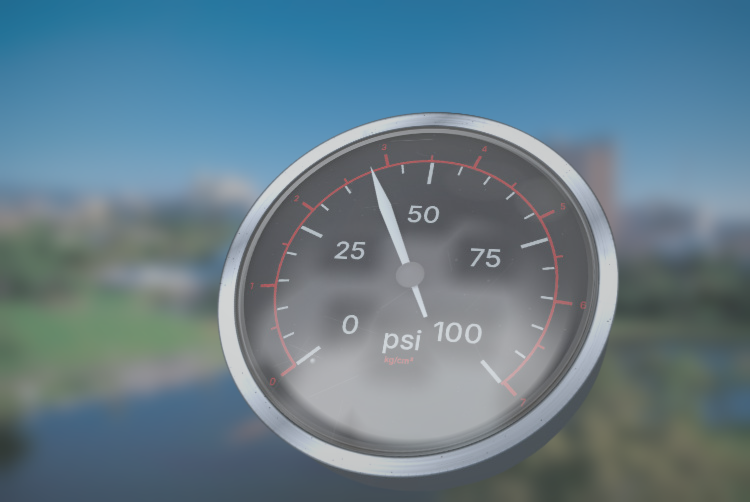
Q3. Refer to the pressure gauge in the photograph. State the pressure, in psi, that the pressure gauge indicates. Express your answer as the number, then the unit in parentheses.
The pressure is 40 (psi)
